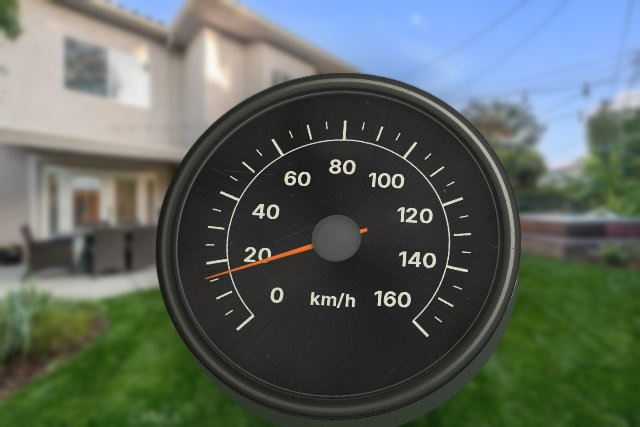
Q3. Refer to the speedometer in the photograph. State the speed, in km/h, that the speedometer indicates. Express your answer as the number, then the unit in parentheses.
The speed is 15 (km/h)
